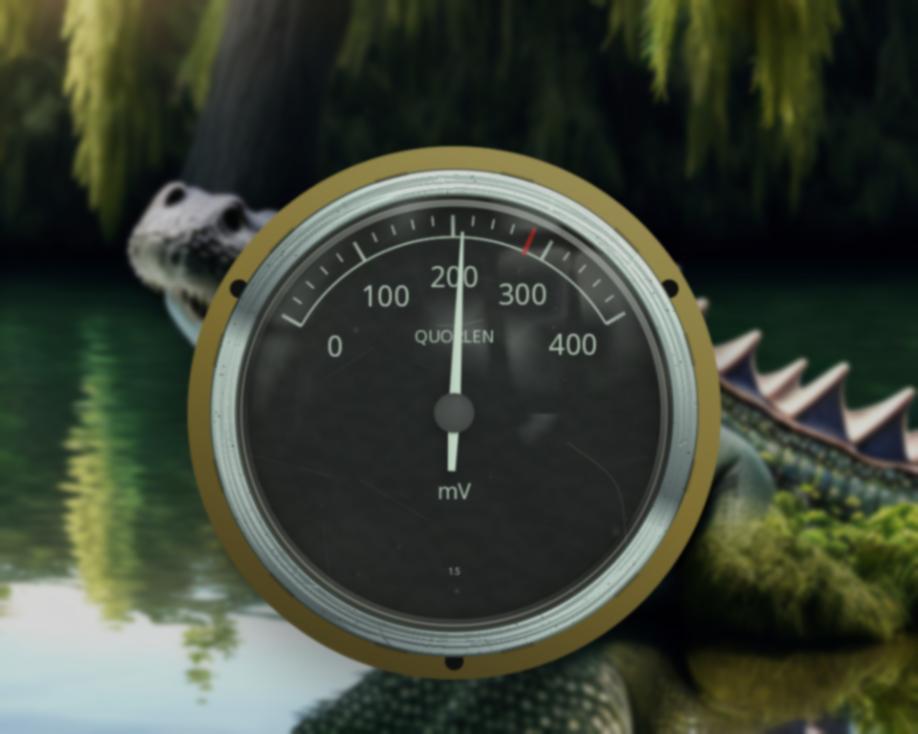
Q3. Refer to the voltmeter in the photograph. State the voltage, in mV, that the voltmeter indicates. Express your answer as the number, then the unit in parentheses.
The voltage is 210 (mV)
